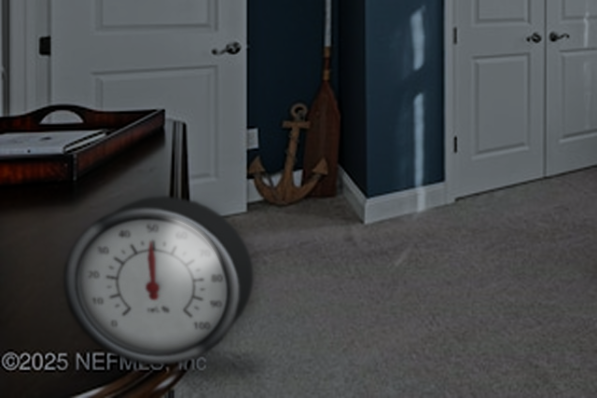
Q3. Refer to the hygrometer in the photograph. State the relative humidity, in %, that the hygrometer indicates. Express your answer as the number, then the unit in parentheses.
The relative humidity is 50 (%)
